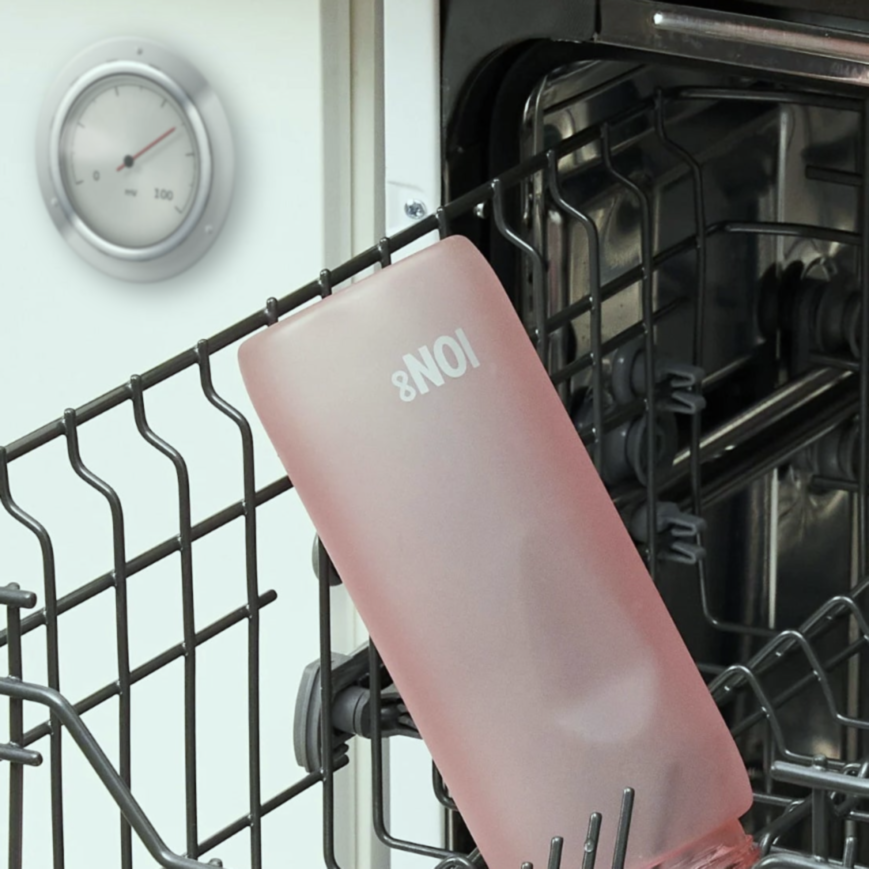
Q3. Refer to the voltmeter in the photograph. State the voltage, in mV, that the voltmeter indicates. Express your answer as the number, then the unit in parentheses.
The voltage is 70 (mV)
